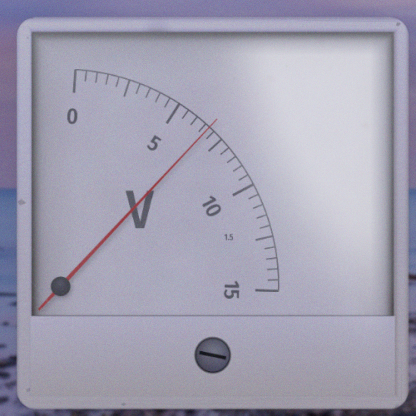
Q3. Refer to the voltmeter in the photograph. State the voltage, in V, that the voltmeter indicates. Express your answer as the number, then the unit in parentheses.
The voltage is 6.75 (V)
